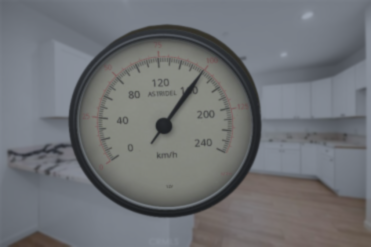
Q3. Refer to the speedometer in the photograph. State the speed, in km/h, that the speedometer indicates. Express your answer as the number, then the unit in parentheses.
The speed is 160 (km/h)
